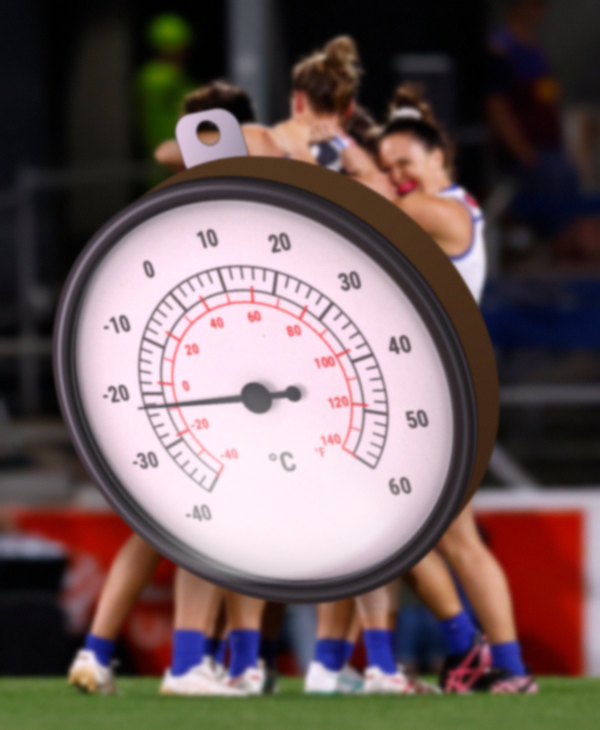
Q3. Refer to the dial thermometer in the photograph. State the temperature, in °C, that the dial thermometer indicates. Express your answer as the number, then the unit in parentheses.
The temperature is -22 (°C)
